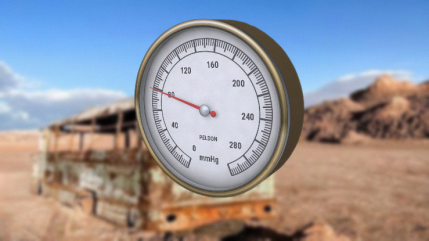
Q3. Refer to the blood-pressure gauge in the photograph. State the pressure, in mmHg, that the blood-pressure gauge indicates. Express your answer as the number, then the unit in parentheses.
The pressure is 80 (mmHg)
